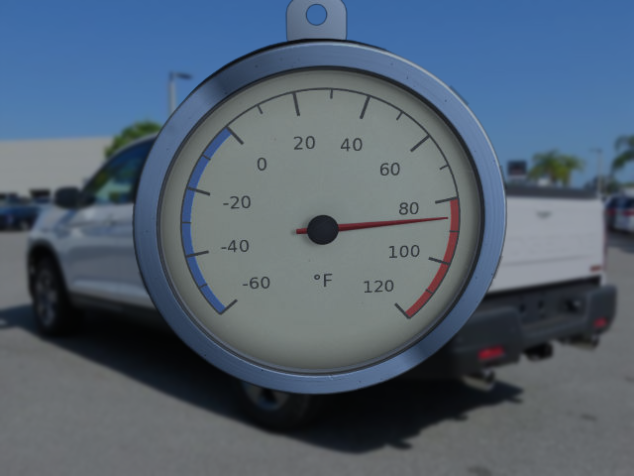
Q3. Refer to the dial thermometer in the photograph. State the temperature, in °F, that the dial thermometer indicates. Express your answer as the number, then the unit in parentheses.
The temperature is 85 (°F)
